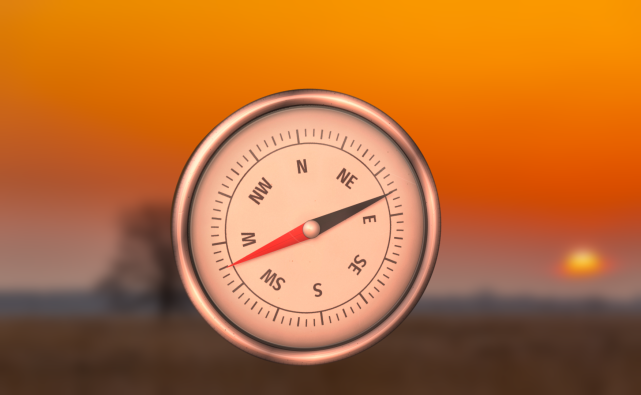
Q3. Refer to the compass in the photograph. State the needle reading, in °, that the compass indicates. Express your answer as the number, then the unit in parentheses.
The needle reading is 255 (°)
